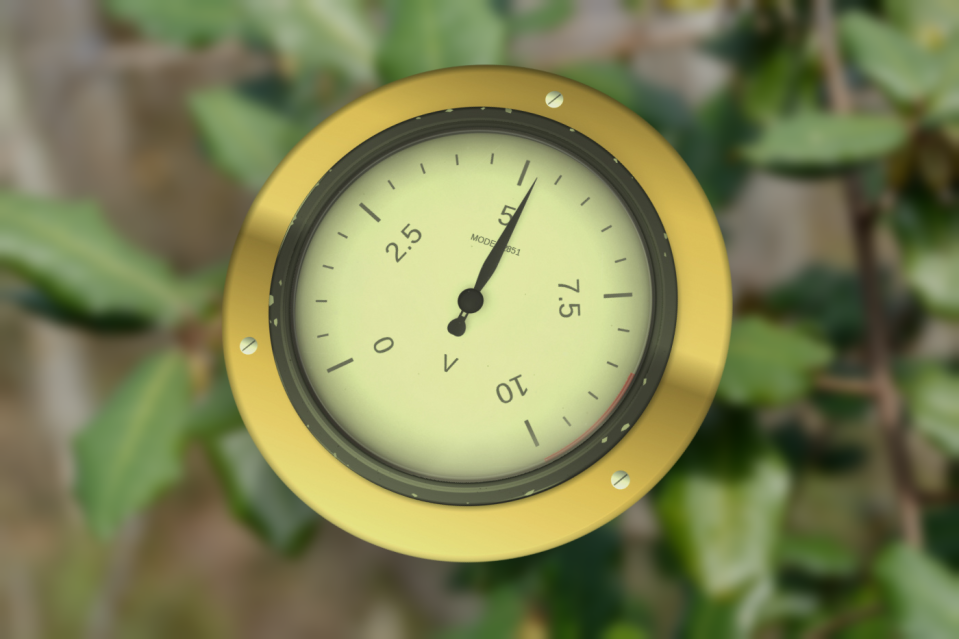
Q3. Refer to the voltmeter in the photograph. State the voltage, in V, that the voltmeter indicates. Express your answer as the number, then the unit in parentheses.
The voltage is 5.25 (V)
